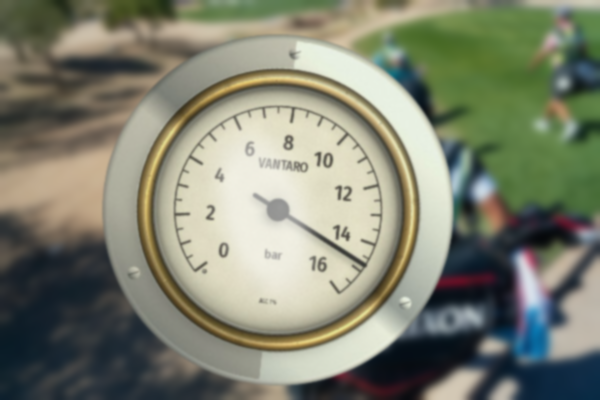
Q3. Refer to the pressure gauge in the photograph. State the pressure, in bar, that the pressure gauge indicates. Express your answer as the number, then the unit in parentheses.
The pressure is 14.75 (bar)
